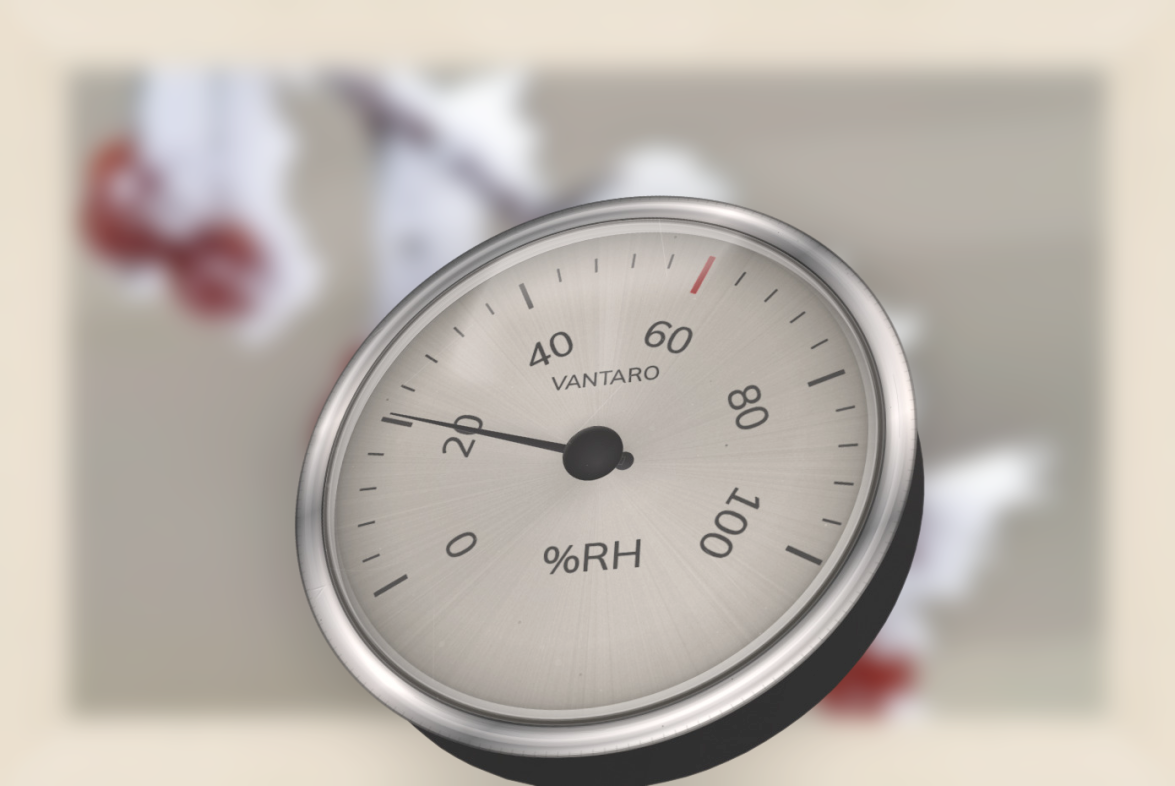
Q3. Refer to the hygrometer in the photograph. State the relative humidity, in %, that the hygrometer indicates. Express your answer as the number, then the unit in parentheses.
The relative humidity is 20 (%)
